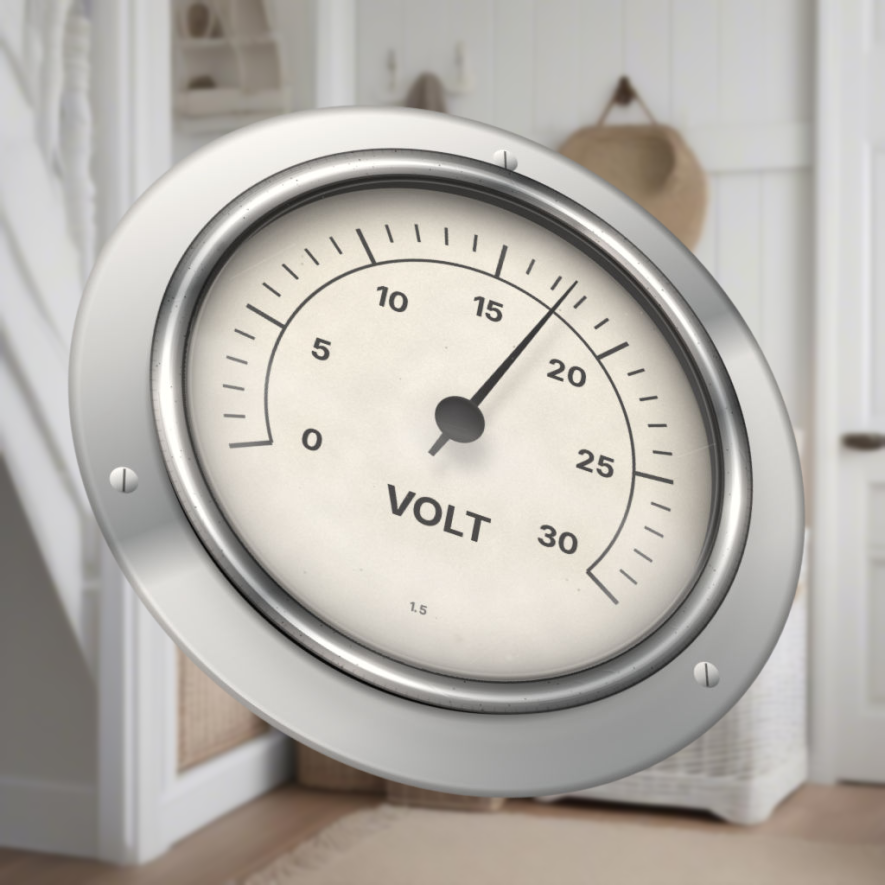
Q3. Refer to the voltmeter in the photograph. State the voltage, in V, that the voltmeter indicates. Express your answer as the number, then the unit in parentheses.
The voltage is 17.5 (V)
